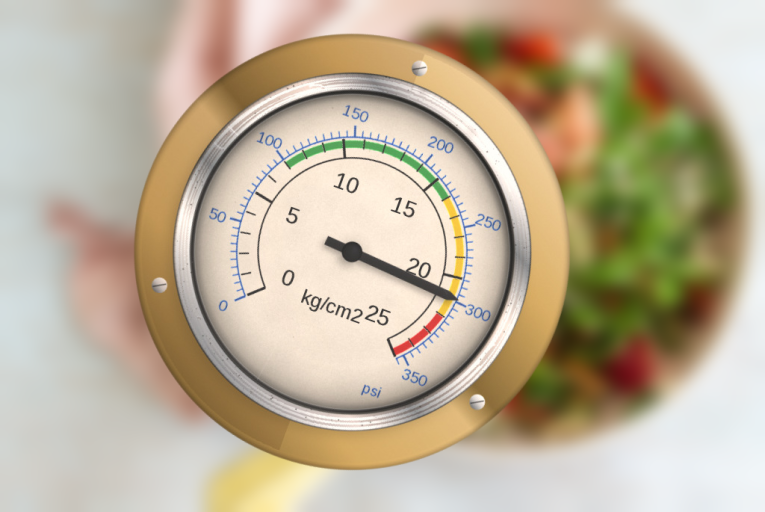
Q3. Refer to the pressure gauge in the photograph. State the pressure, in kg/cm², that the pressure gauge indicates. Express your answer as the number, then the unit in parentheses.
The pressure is 21 (kg/cm²)
